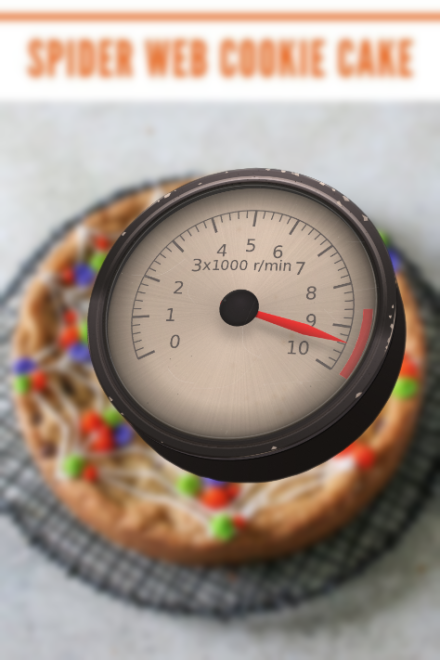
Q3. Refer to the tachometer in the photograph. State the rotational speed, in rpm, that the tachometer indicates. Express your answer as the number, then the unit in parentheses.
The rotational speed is 9400 (rpm)
